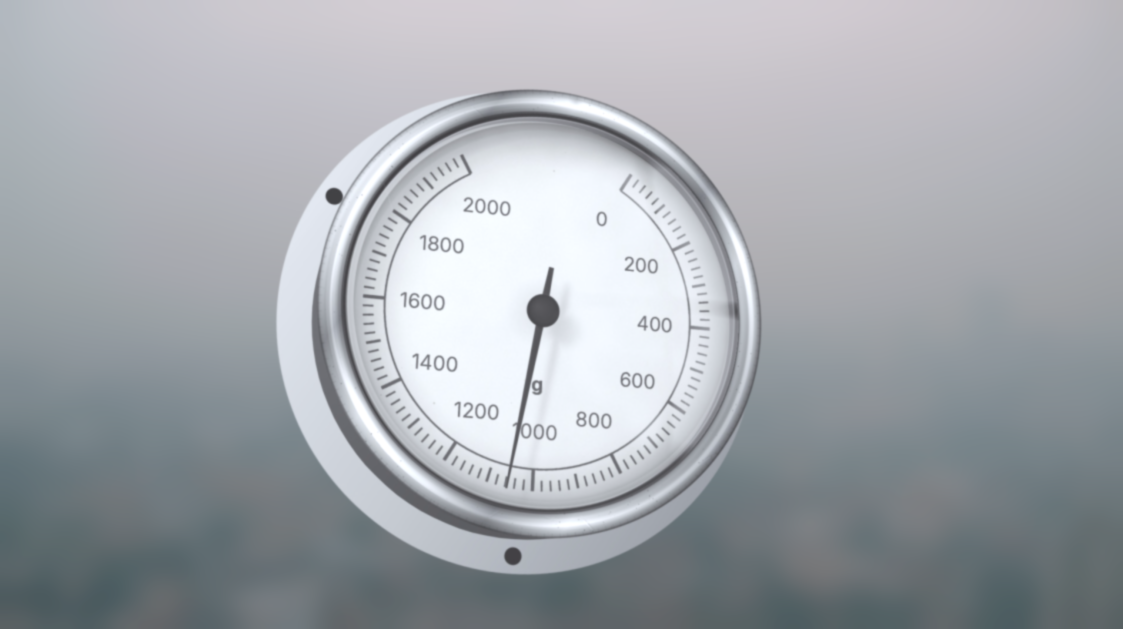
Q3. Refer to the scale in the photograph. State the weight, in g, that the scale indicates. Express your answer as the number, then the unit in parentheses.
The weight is 1060 (g)
